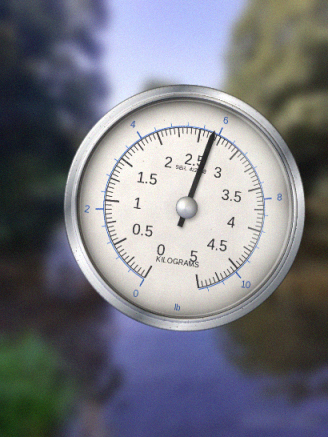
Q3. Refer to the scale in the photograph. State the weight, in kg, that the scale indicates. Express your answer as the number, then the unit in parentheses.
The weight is 2.65 (kg)
